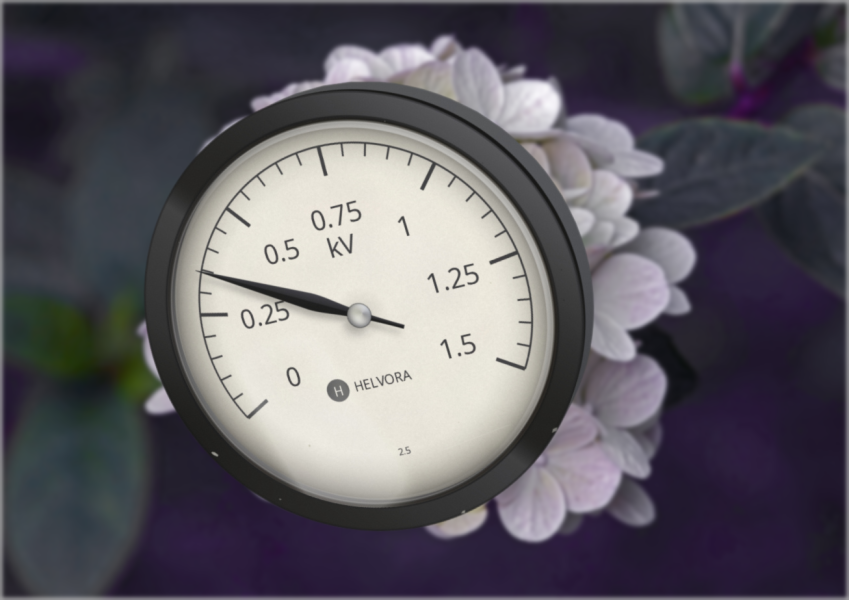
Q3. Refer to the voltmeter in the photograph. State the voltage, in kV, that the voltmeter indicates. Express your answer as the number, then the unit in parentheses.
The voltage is 0.35 (kV)
